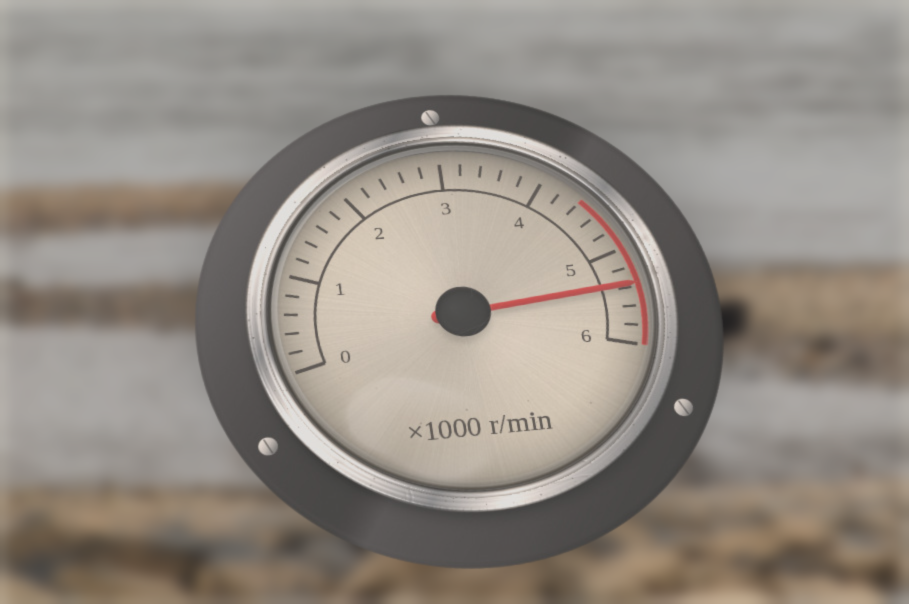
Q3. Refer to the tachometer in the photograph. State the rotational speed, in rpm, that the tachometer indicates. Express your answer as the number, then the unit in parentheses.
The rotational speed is 5400 (rpm)
